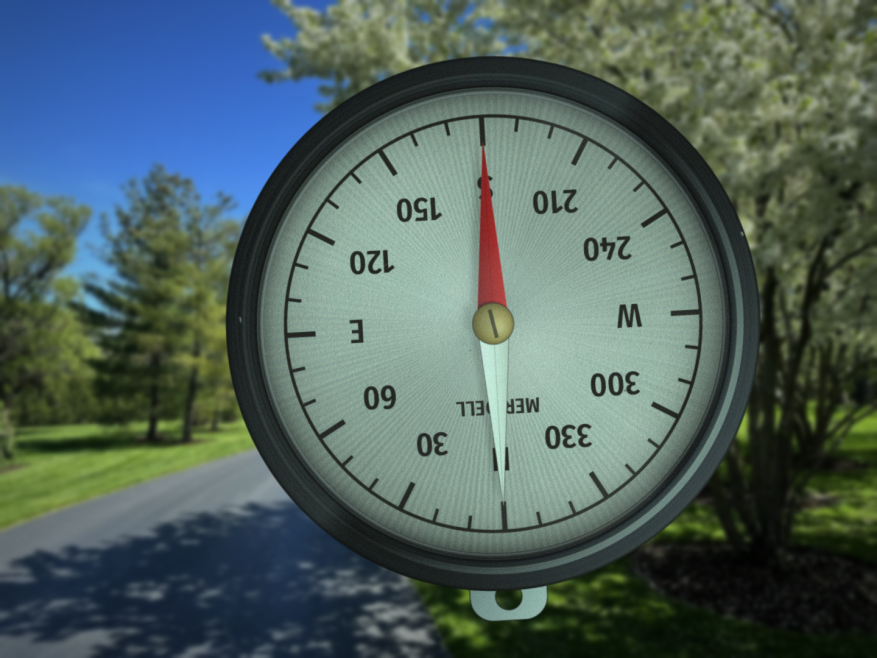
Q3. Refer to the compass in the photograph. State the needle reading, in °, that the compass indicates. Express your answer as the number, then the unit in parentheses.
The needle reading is 180 (°)
